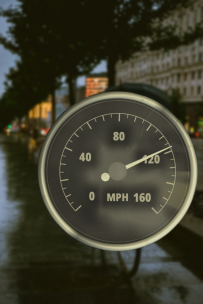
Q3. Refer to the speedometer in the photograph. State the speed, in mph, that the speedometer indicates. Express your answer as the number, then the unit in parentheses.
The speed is 117.5 (mph)
